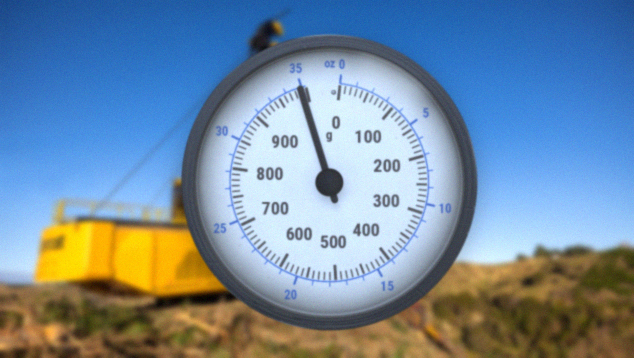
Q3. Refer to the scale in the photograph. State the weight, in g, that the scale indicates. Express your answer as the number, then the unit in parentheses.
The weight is 990 (g)
